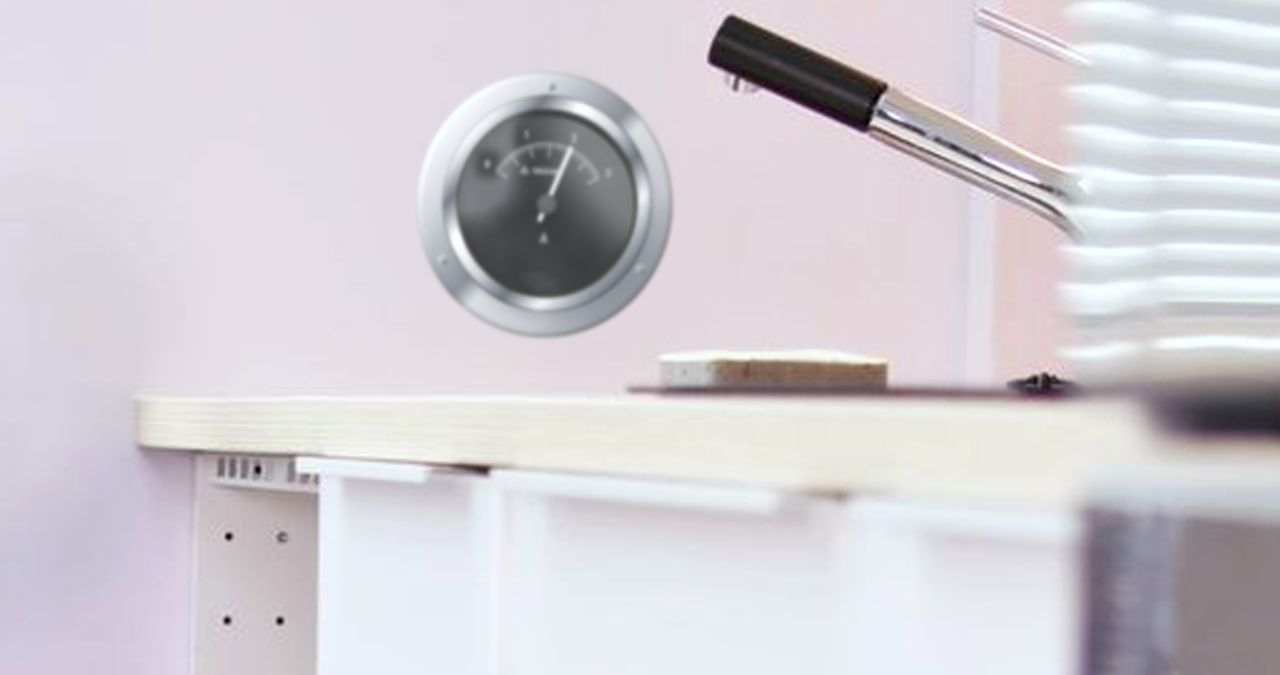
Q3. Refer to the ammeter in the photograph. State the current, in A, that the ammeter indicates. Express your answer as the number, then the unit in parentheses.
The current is 2 (A)
